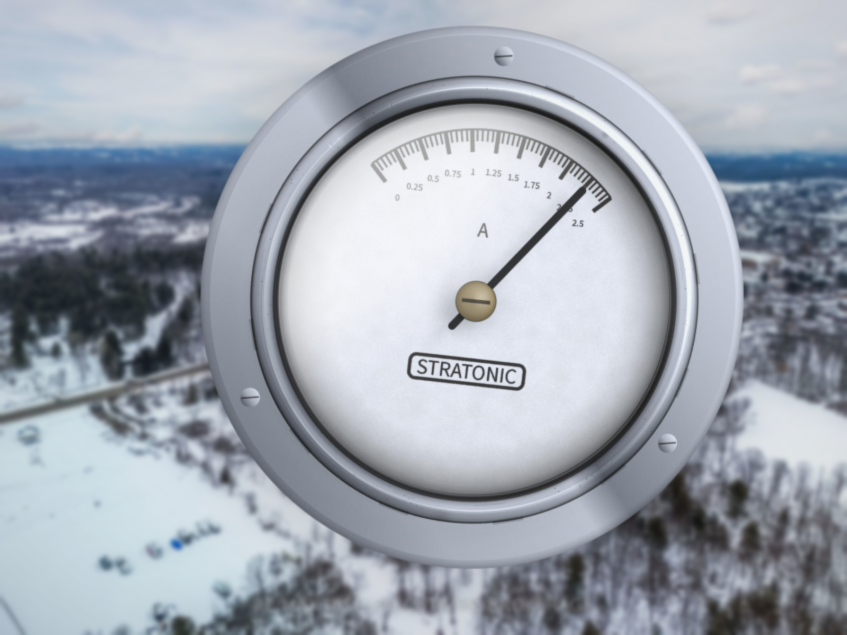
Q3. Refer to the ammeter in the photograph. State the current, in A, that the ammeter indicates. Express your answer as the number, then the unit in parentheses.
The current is 2.25 (A)
